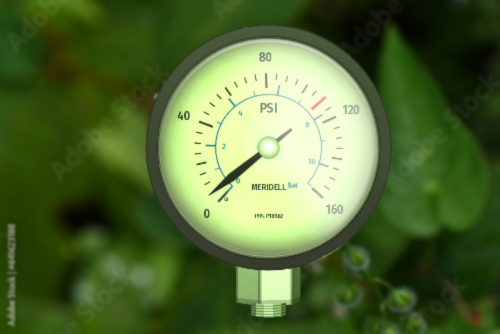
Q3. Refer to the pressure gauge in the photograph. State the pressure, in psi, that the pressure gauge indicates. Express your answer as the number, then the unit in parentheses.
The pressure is 5 (psi)
